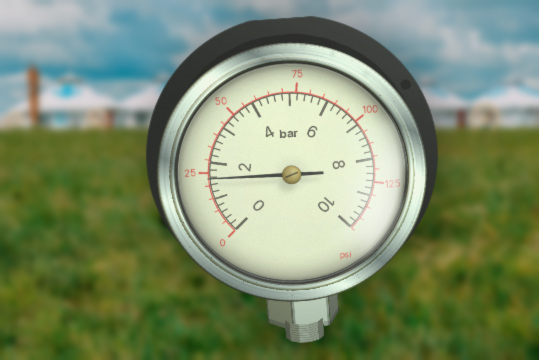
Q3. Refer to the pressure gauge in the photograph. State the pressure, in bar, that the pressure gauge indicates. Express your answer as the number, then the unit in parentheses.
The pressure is 1.6 (bar)
